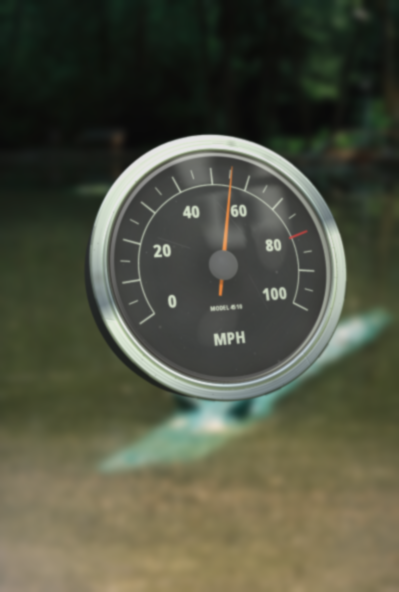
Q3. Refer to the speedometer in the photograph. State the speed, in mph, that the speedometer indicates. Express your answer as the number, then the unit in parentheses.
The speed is 55 (mph)
